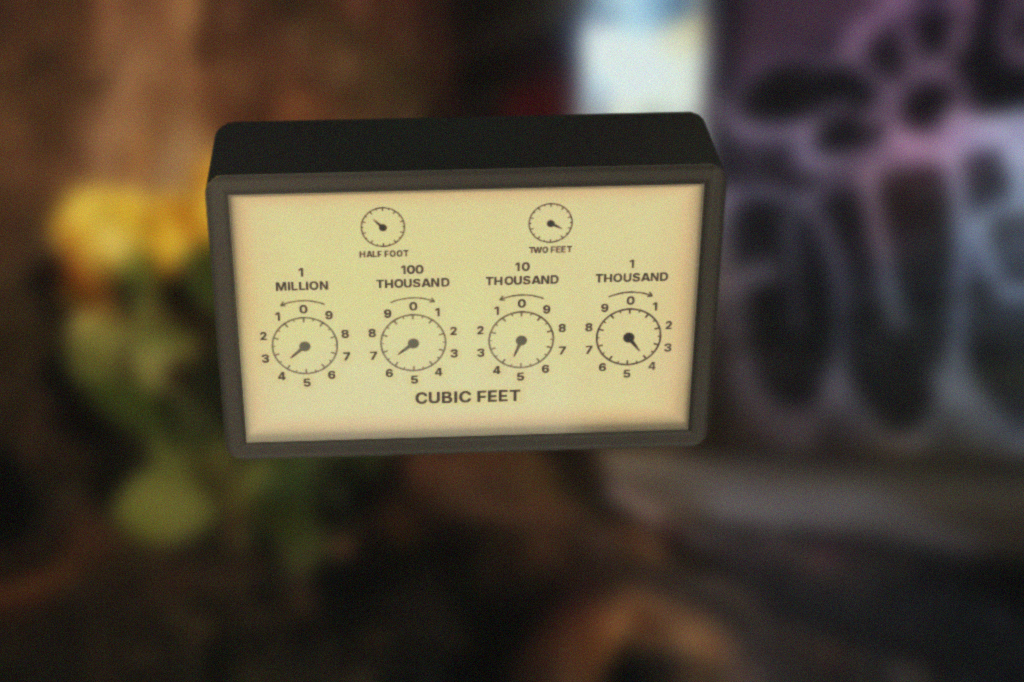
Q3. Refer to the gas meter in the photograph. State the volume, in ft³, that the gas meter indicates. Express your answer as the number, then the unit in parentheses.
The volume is 364400 (ft³)
